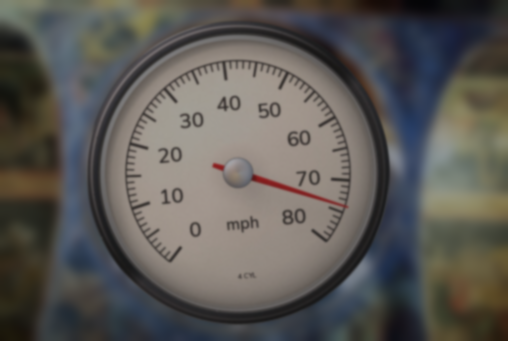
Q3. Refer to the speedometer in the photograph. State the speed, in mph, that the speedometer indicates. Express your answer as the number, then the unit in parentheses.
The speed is 74 (mph)
